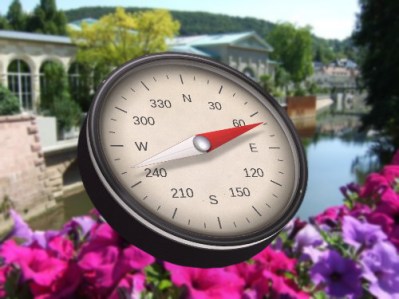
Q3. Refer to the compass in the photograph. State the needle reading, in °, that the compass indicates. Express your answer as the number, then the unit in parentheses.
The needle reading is 70 (°)
